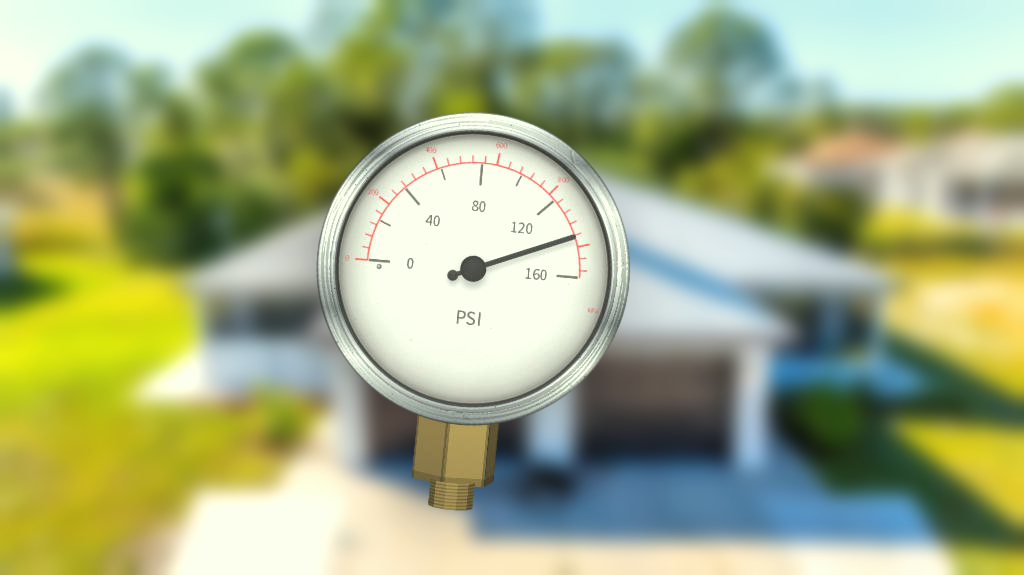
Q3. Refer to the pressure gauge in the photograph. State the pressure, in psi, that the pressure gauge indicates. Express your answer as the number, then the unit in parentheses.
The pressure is 140 (psi)
